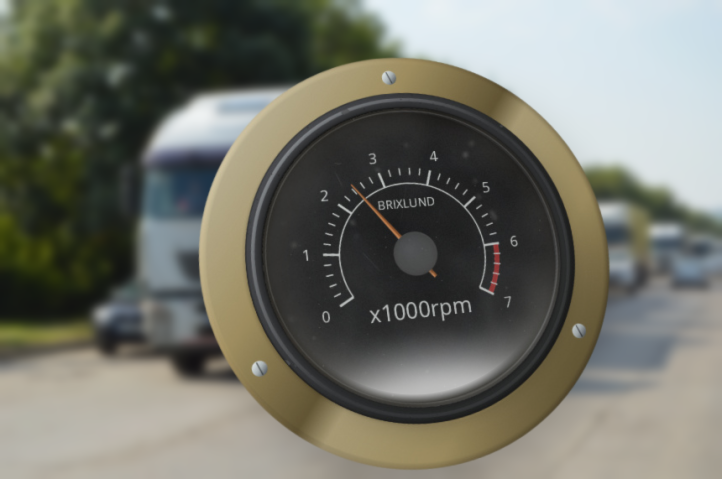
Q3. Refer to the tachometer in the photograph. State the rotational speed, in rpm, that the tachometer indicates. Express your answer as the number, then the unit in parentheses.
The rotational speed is 2400 (rpm)
